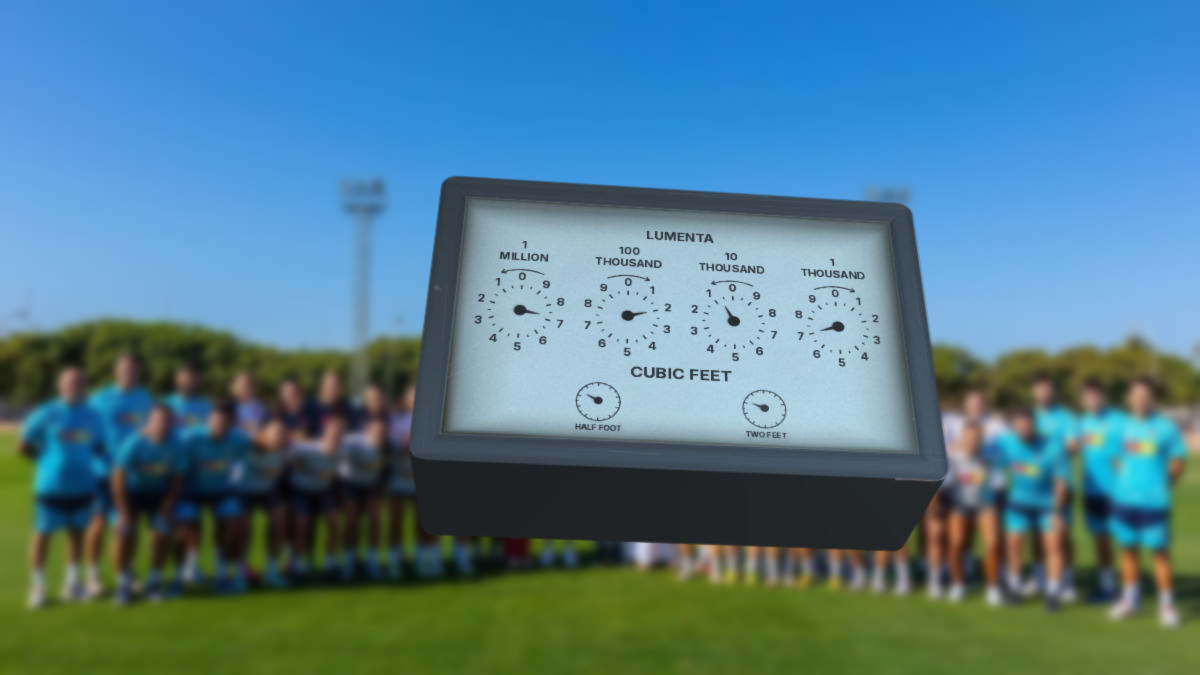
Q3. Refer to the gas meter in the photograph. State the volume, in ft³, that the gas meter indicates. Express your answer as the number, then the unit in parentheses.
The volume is 720700 (ft³)
